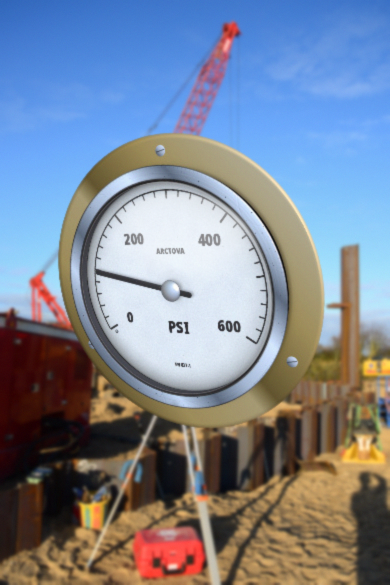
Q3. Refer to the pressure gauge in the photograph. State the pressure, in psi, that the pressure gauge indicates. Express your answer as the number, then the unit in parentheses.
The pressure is 100 (psi)
